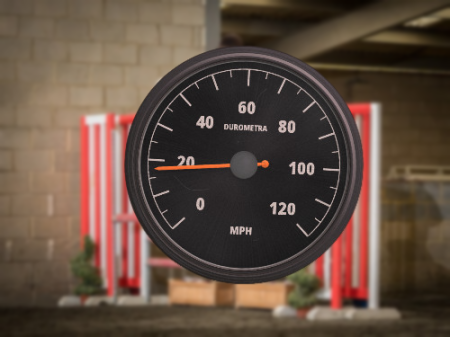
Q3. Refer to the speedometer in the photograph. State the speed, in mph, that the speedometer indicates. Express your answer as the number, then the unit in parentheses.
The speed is 17.5 (mph)
